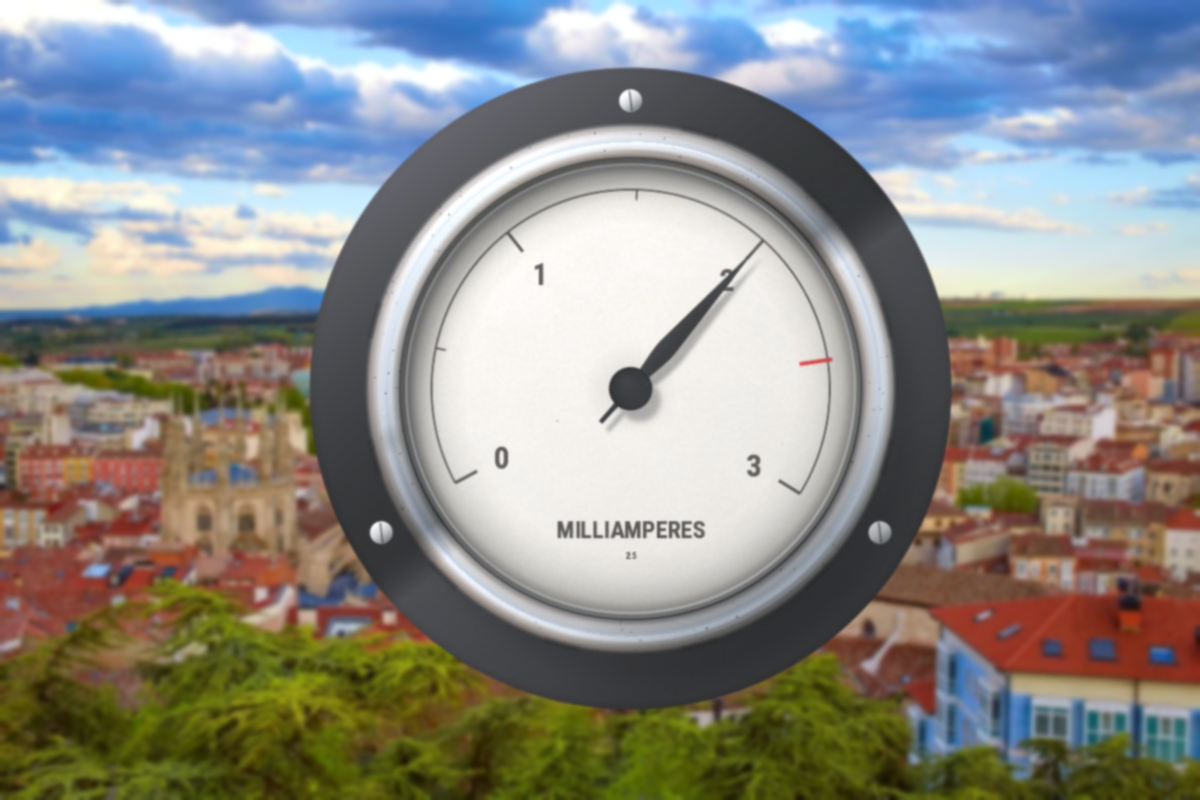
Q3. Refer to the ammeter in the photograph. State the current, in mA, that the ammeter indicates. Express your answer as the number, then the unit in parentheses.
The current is 2 (mA)
